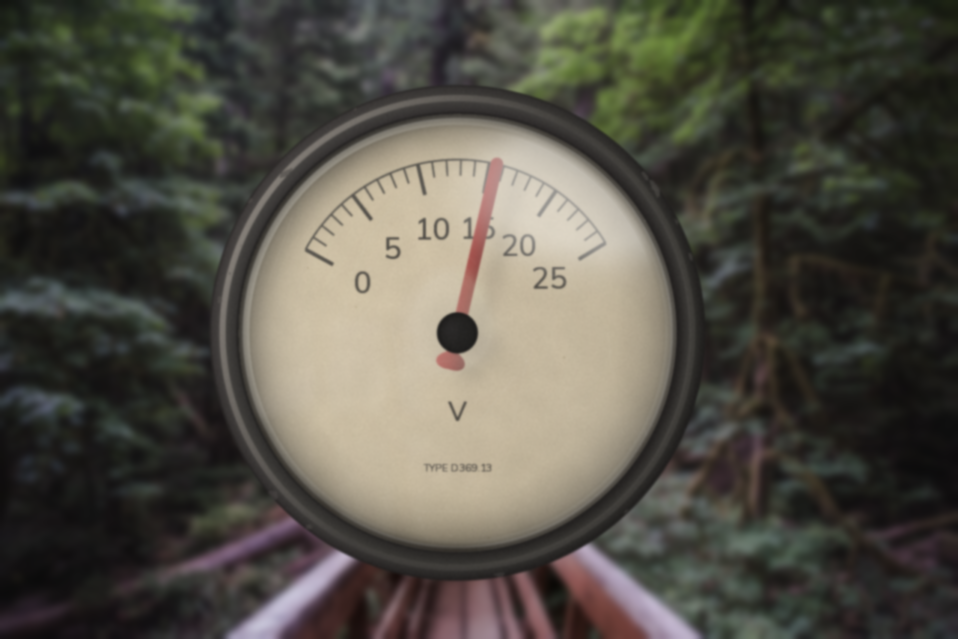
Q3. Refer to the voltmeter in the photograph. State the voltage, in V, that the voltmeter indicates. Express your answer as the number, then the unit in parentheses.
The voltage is 15.5 (V)
